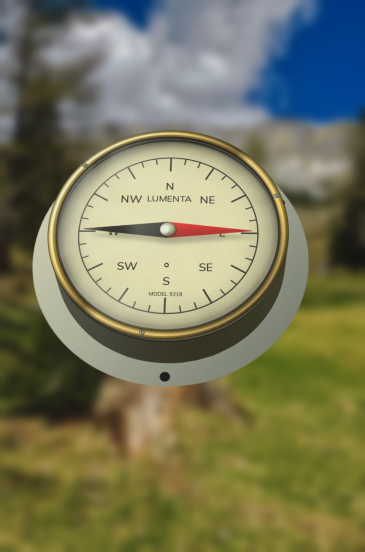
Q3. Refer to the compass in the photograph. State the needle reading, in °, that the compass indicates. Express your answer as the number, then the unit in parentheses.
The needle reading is 90 (°)
